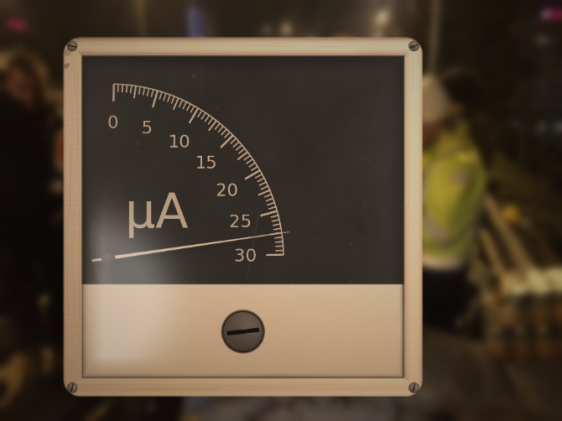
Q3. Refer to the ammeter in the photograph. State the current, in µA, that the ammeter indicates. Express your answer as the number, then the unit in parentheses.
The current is 27.5 (µA)
